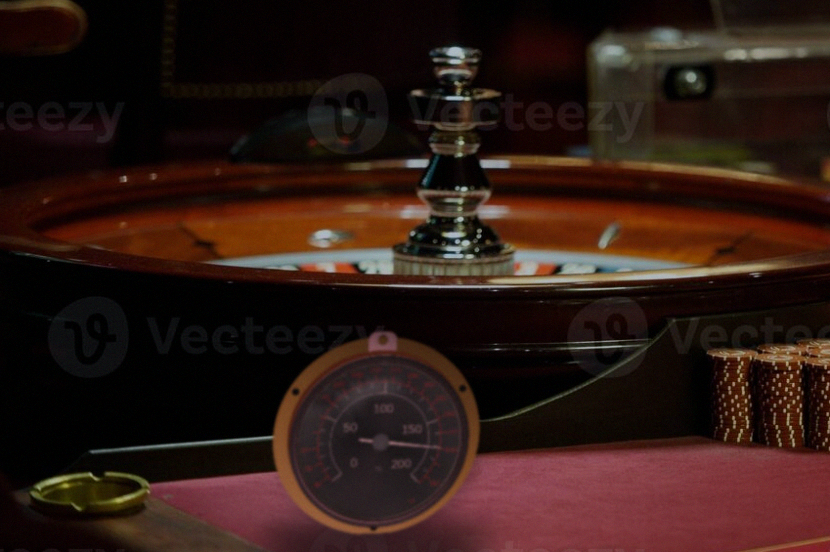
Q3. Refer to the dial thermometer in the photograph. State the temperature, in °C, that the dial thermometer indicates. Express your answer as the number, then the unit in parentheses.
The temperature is 170 (°C)
